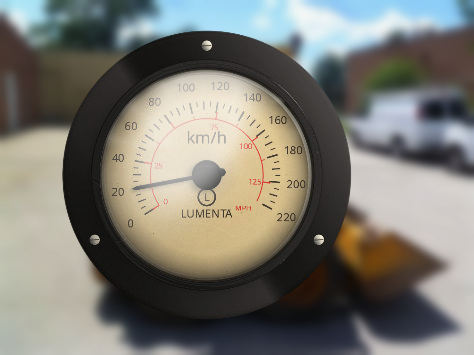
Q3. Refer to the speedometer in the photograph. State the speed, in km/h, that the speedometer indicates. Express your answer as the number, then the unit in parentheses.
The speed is 20 (km/h)
